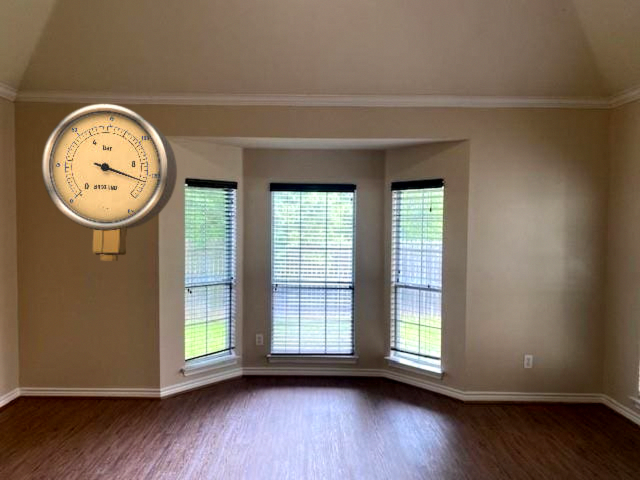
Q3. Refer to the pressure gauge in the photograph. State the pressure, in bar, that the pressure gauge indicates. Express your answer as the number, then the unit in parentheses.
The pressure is 9 (bar)
